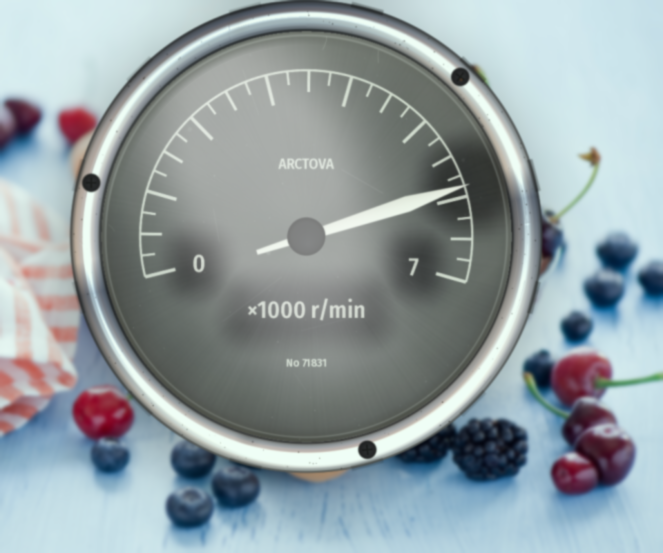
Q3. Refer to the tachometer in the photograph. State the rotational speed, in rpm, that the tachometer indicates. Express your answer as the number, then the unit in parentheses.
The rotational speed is 5875 (rpm)
